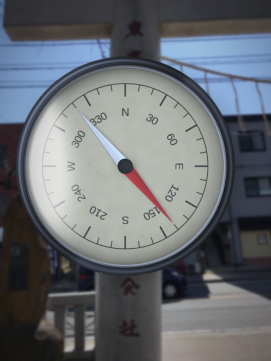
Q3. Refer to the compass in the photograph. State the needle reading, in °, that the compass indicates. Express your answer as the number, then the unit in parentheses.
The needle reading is 140 (°)
